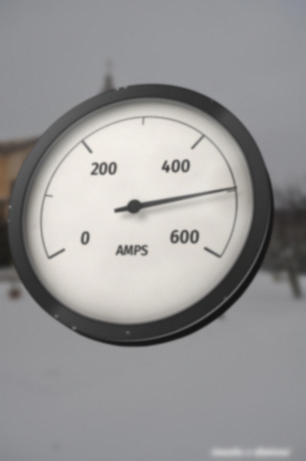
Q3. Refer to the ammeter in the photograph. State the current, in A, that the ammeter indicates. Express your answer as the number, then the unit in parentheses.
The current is 500 (A)
